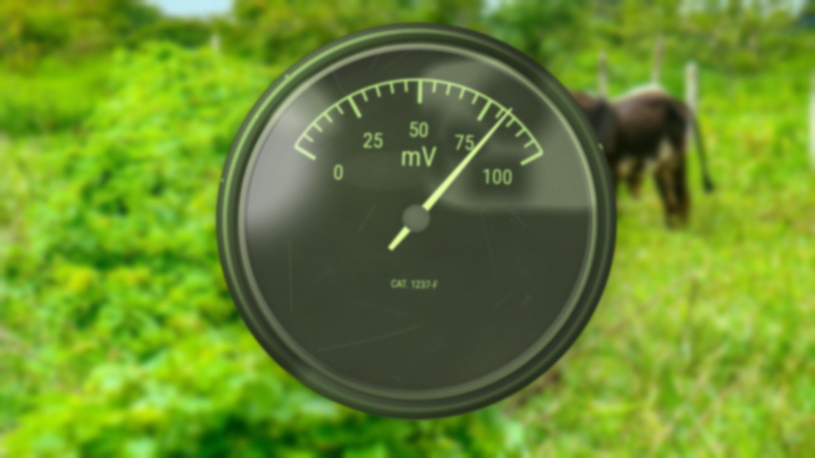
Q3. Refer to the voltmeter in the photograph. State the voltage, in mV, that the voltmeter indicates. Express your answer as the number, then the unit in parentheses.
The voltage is 82.5 (mV)
